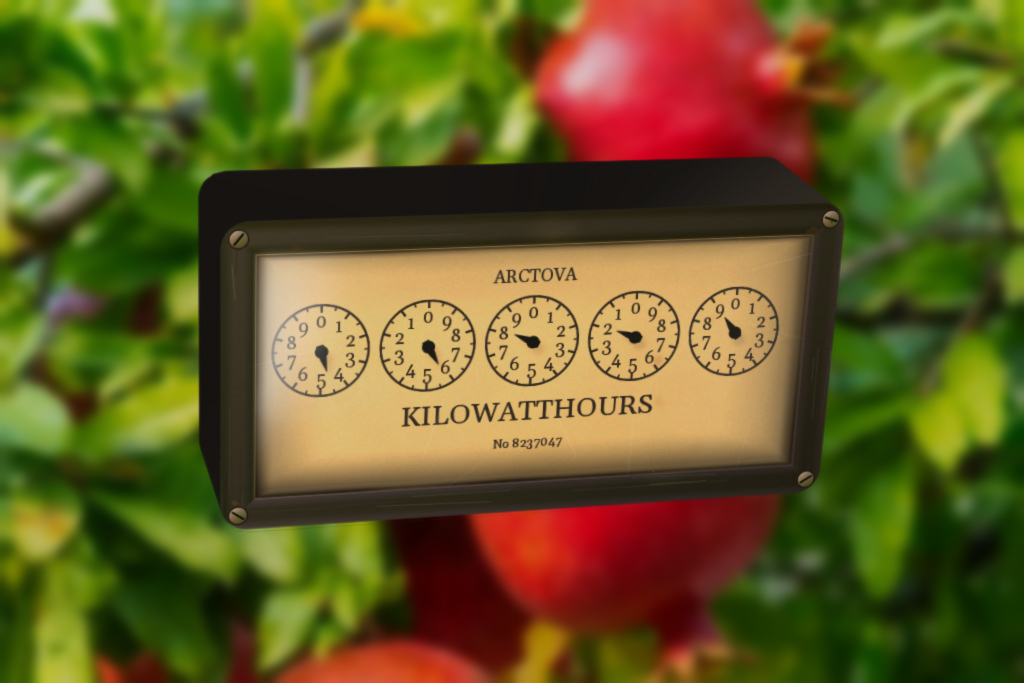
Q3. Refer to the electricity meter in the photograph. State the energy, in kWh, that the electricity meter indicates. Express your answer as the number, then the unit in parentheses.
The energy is 45819 (kWh)
